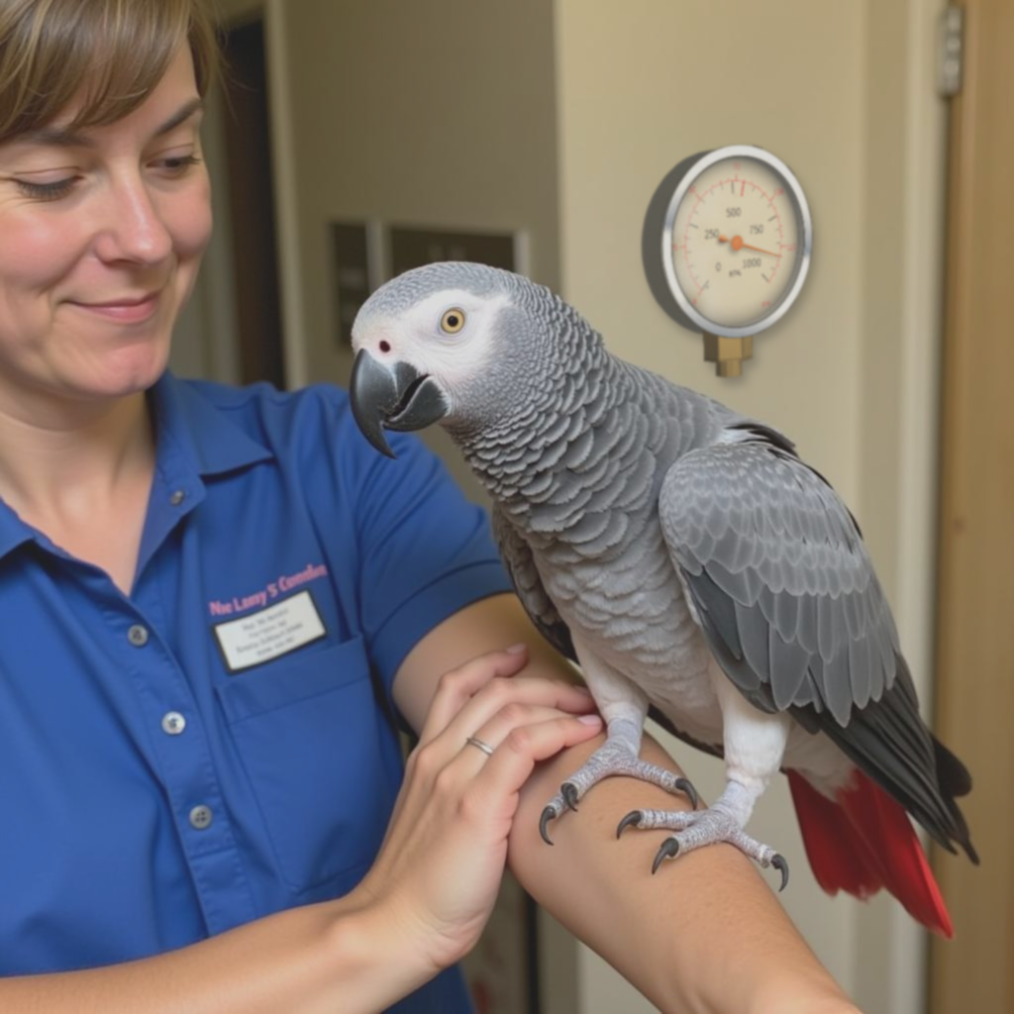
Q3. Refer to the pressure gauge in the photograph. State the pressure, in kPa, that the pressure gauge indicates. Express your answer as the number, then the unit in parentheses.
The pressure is 900 (kPa)
